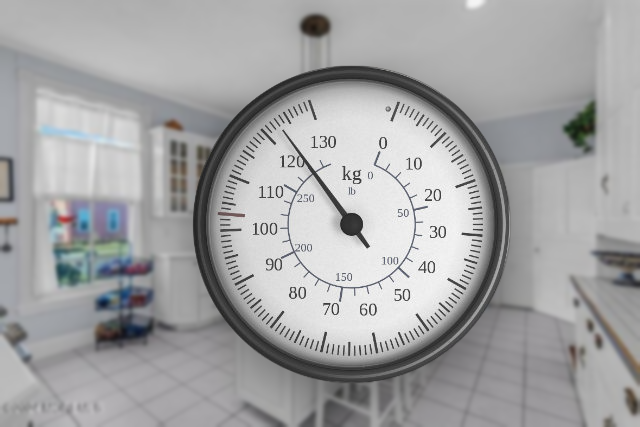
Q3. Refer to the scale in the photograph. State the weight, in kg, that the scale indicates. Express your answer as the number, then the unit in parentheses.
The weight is 123 (kg)
